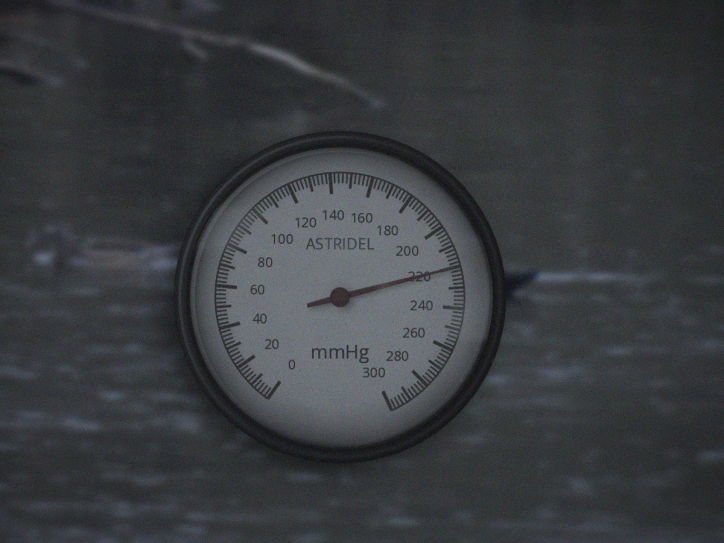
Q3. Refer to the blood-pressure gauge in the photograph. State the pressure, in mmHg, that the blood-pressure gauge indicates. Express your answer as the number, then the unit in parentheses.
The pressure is 220 (mmHg)
